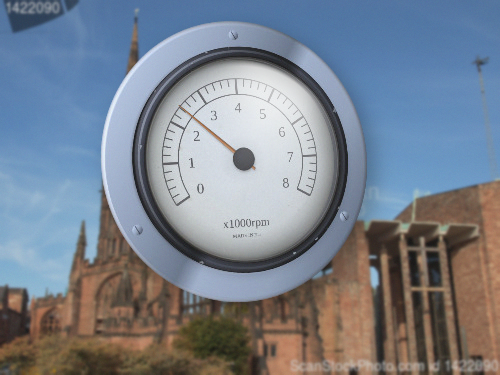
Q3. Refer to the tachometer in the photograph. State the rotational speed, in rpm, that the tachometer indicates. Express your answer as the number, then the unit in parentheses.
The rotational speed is 2400 (rpm)
